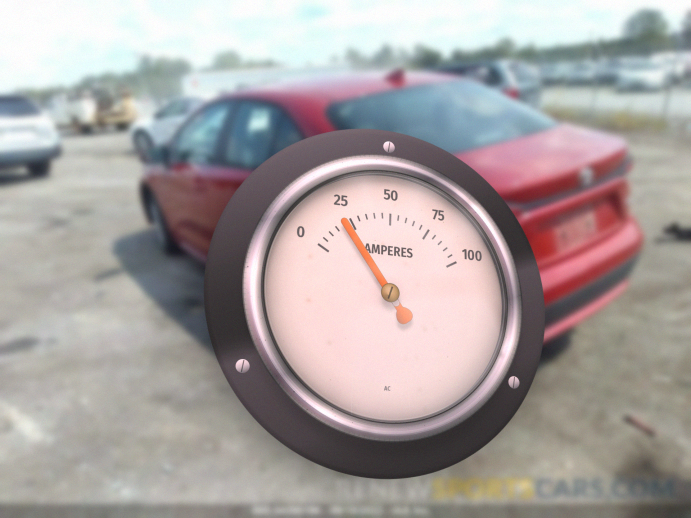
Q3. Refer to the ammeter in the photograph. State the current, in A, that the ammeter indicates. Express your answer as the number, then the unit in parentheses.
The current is 20 (A)
